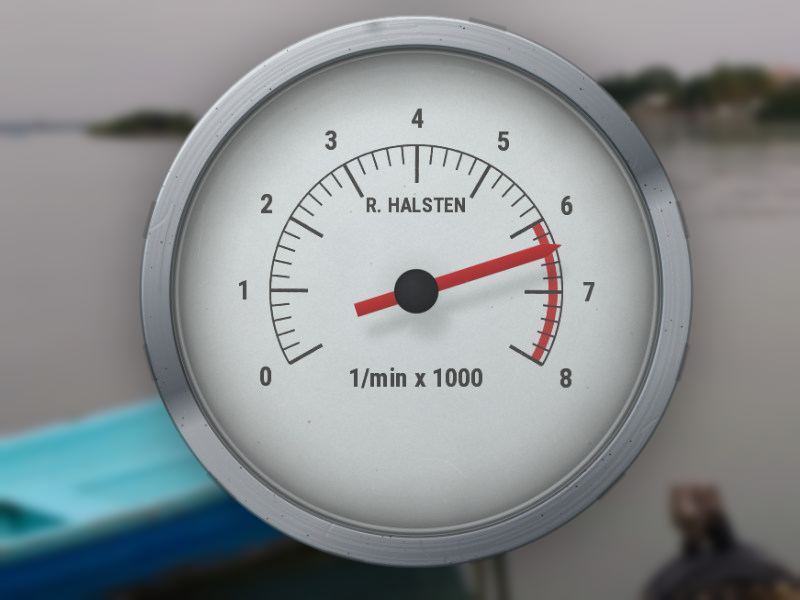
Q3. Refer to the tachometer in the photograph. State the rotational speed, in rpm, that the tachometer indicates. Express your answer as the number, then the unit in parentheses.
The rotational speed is 6400 (rpm)
